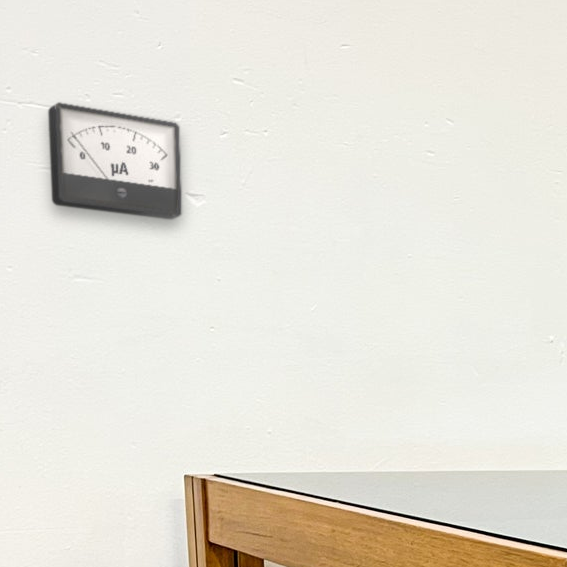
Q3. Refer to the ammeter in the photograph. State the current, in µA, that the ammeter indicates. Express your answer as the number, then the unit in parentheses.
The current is 2 (µA)
